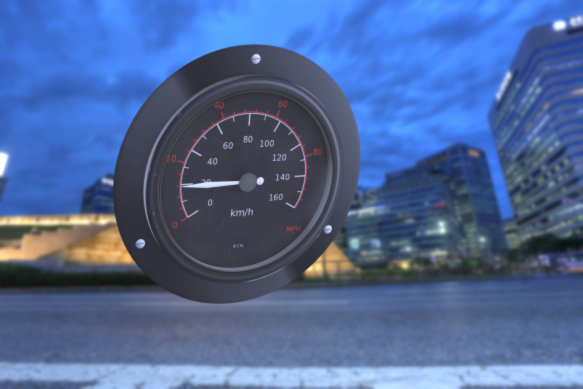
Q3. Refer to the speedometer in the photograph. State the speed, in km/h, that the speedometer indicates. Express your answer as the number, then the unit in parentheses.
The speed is 20 (km/h)
